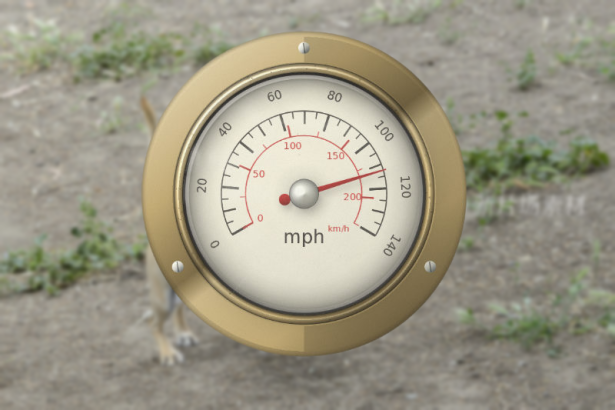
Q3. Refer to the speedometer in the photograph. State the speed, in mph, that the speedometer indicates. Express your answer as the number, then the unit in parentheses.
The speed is 112.5 (mph)
